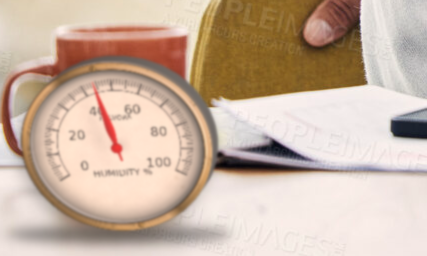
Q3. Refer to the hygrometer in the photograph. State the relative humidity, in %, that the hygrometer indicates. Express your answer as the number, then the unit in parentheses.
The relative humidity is 45 (%)
